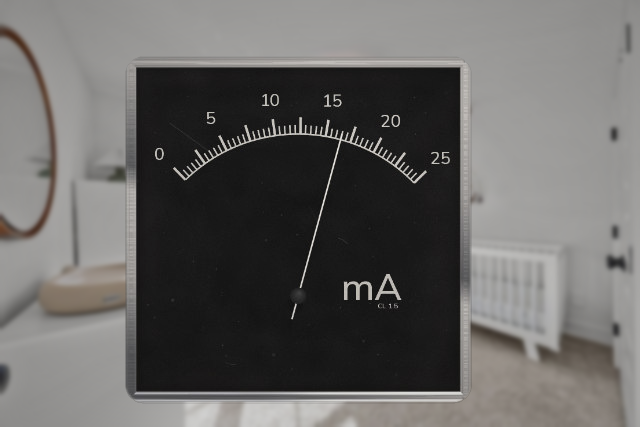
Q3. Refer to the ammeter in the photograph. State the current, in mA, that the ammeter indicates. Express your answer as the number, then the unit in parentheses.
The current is 16.5 (mA)
